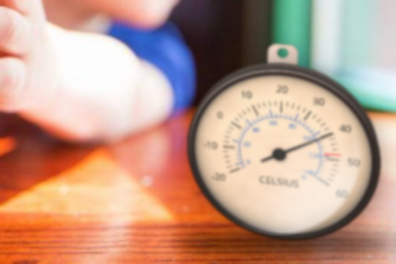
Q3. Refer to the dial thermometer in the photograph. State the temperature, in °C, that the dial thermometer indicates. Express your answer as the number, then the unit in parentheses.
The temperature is 40 (°C)
